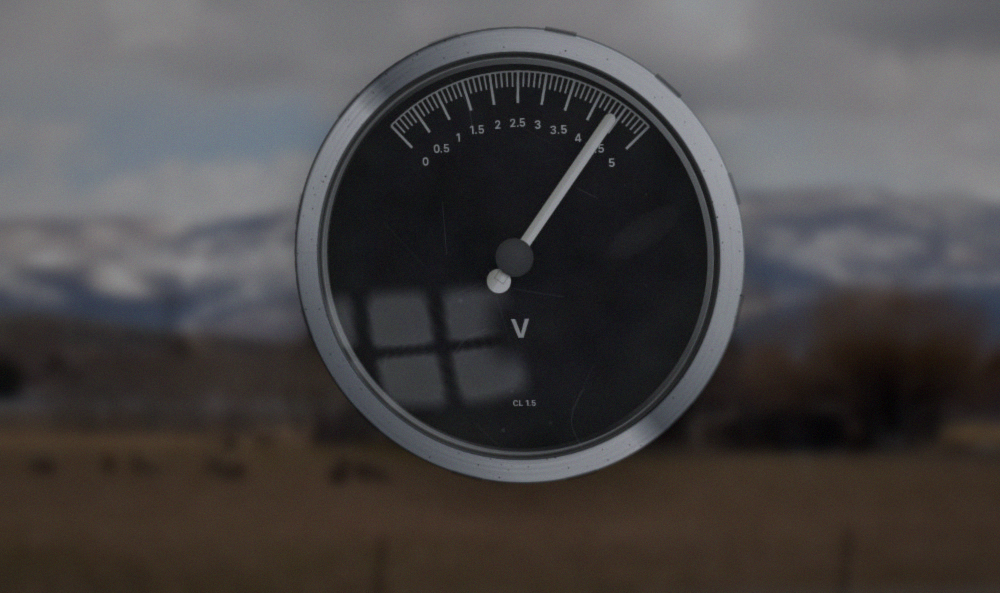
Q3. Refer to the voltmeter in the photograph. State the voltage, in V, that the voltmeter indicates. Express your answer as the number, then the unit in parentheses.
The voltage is 4.4 (V)
